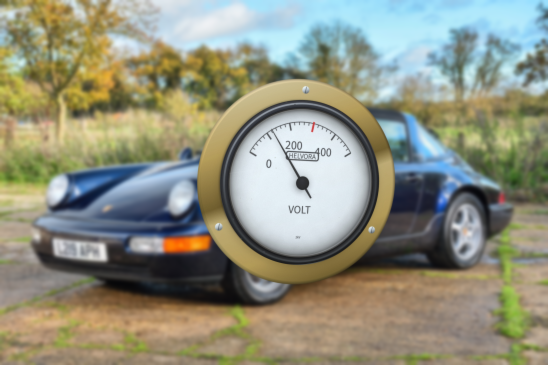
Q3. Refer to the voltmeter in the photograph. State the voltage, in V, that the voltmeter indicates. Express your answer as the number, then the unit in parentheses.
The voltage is 120 (V)
